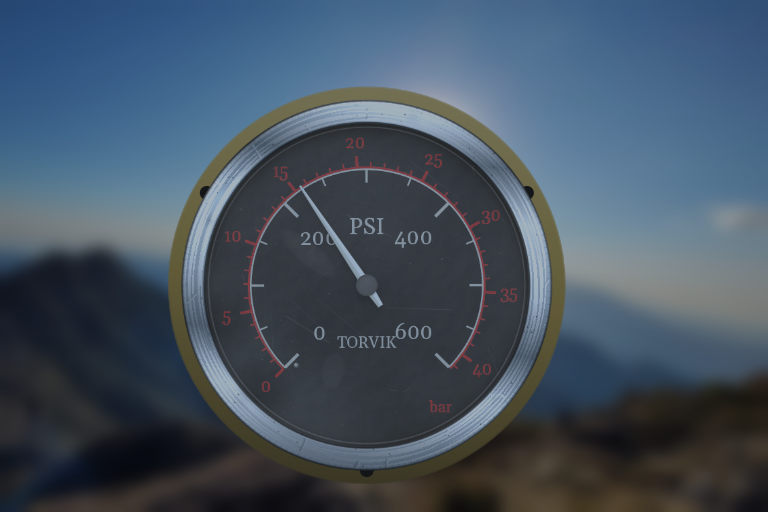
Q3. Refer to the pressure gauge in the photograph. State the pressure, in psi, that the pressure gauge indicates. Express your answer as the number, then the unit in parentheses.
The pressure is 225 (psi)
